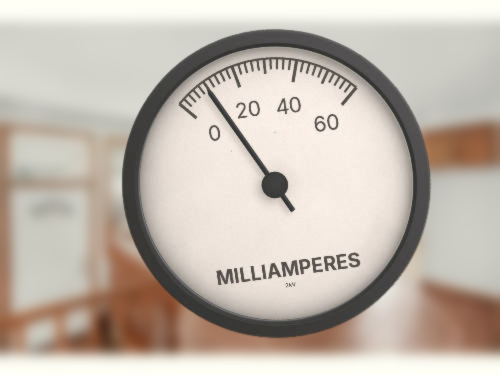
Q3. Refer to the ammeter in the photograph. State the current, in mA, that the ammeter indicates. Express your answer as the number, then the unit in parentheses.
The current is 10 (mA)
